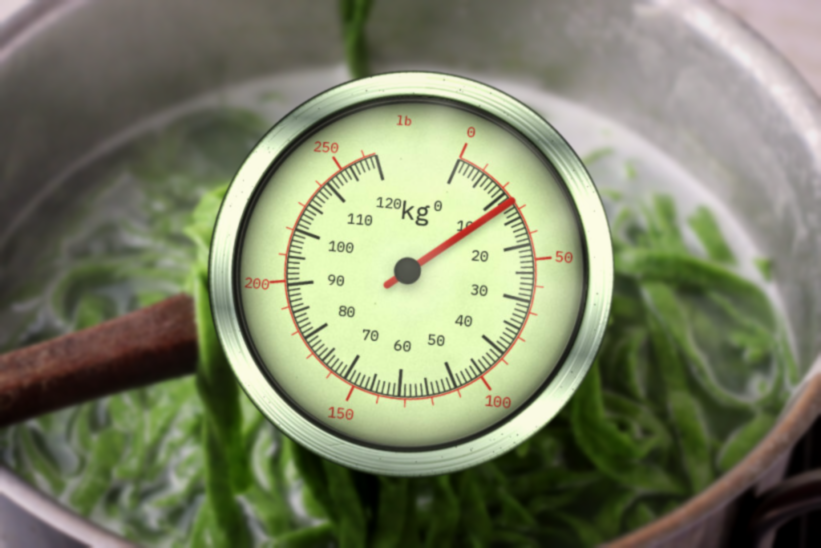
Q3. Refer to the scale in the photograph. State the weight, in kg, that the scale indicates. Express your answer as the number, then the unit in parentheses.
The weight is 12 (kg)
